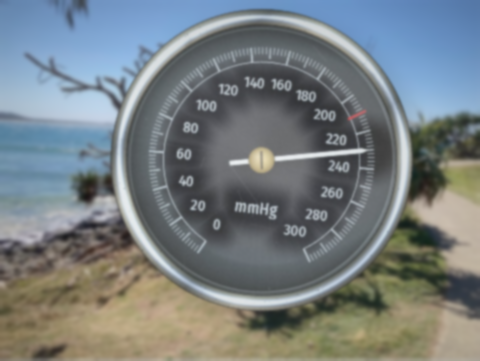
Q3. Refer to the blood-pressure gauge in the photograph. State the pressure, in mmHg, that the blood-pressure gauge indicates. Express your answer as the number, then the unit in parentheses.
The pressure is 230 (mmHg)
